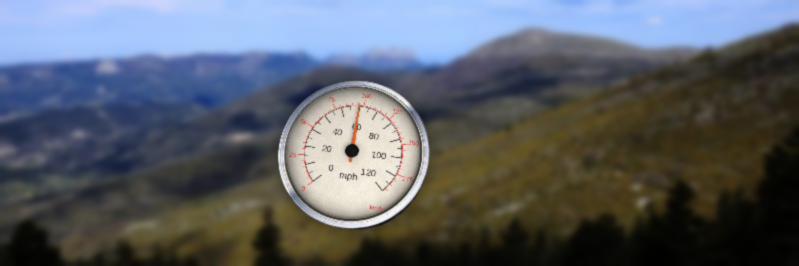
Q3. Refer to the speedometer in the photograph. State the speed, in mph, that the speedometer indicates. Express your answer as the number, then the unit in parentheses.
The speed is 60 (mph)
